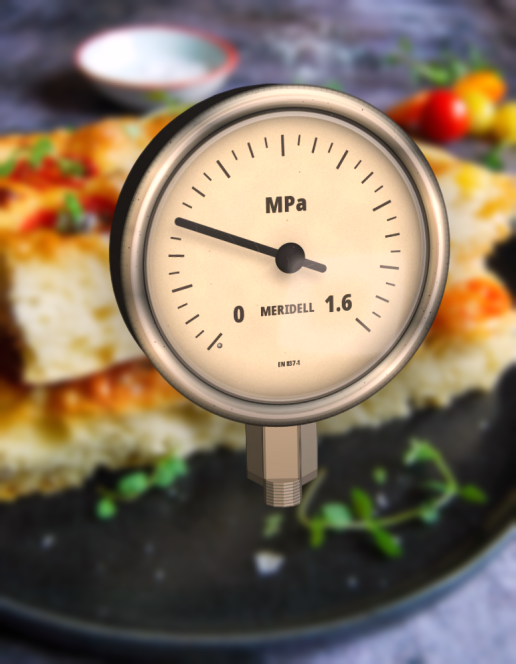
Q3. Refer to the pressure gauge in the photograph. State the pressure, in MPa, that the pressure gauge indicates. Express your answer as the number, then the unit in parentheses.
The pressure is 0.4 (MPa)
